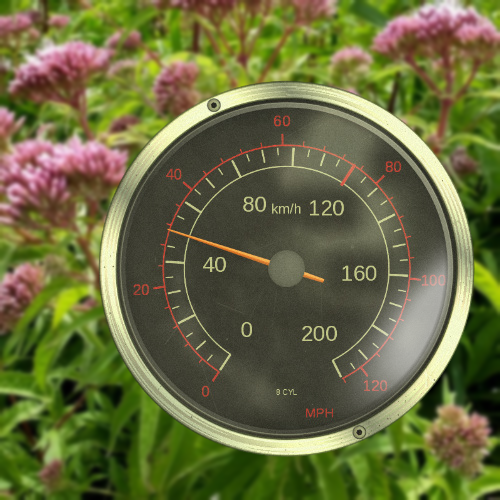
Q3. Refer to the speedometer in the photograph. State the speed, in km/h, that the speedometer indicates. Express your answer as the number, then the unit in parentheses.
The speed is 50 (km/h)
